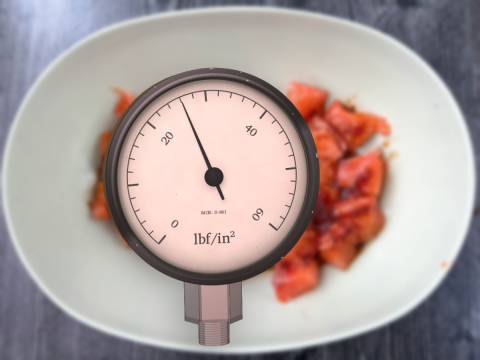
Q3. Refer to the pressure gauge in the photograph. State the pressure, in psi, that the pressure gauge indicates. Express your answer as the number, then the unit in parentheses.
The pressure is 26 (psi)
